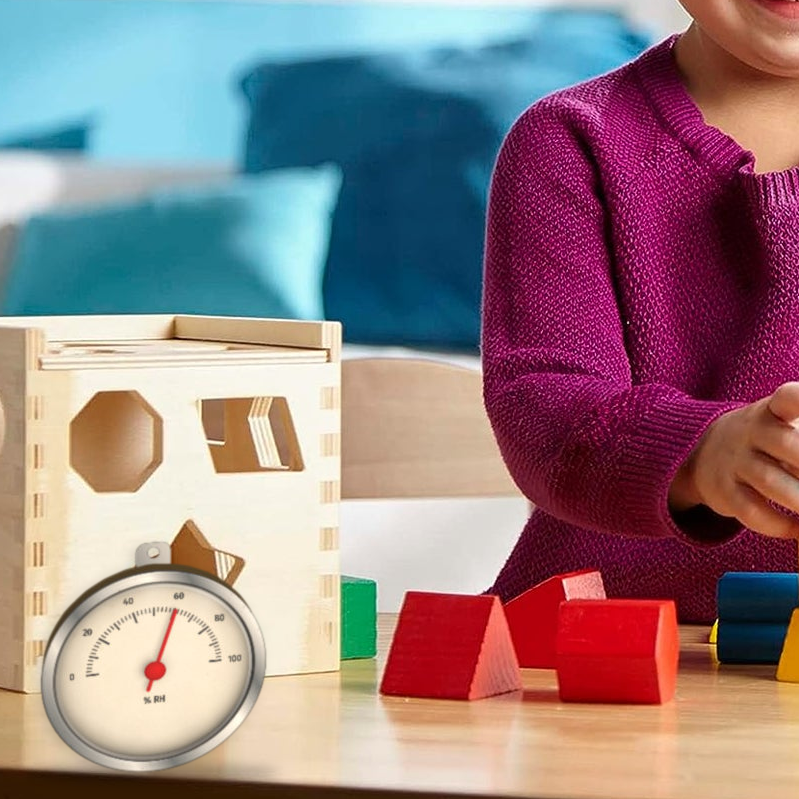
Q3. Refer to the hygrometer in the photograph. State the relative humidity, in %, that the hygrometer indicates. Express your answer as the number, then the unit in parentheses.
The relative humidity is 60 (%)
